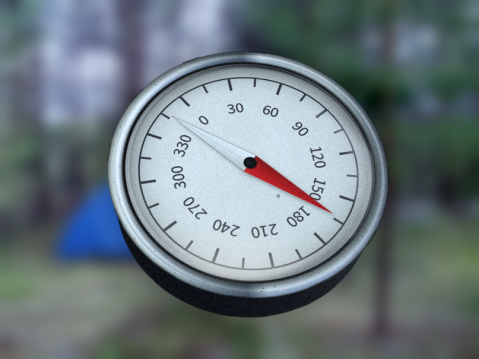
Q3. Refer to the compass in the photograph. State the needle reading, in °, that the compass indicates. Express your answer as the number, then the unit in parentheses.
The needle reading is 165 (°)
